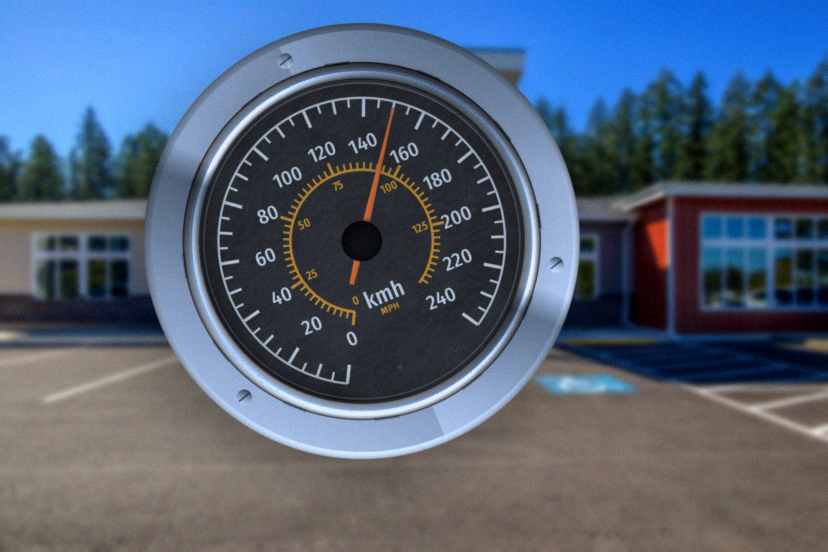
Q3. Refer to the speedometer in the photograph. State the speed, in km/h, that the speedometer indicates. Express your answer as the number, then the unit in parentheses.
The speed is 150 (km/h)
